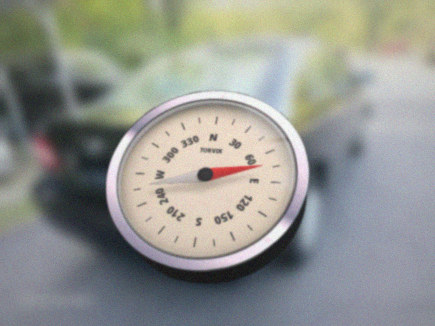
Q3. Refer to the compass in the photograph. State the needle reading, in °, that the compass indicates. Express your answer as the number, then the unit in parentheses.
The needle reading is 75 (°)
